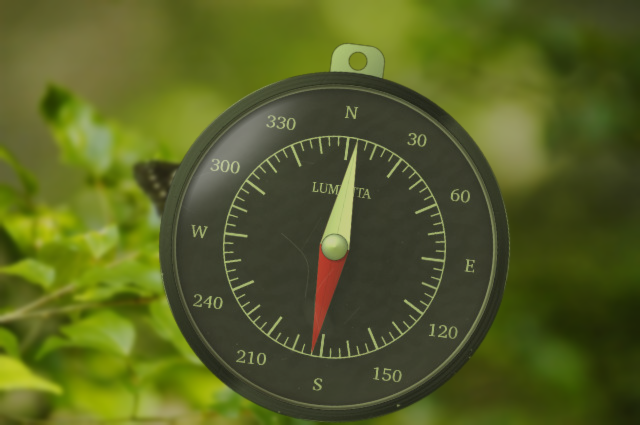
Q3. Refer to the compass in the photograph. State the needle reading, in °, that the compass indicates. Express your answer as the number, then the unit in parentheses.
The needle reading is 185 (°)
